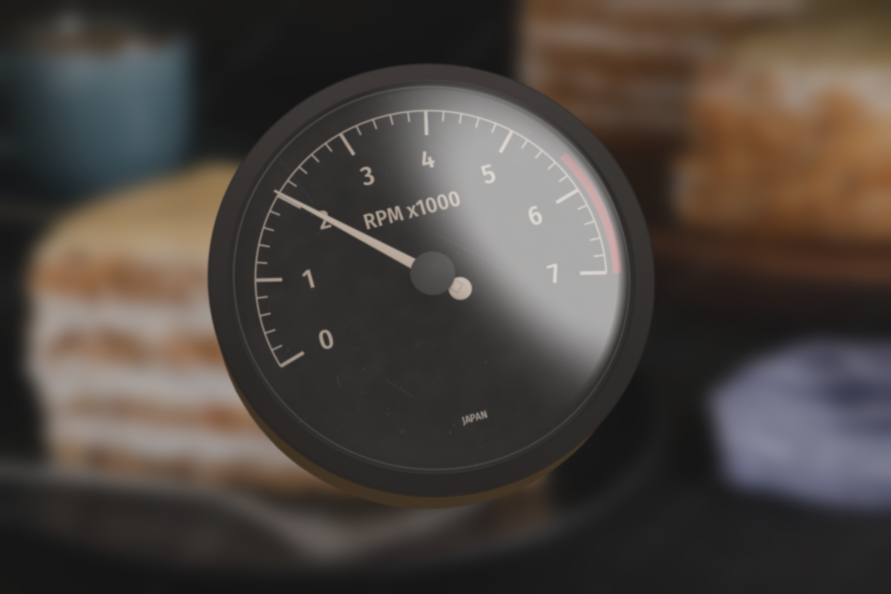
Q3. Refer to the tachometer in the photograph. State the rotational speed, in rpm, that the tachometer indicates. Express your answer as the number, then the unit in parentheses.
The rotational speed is 2000 (rpm)
